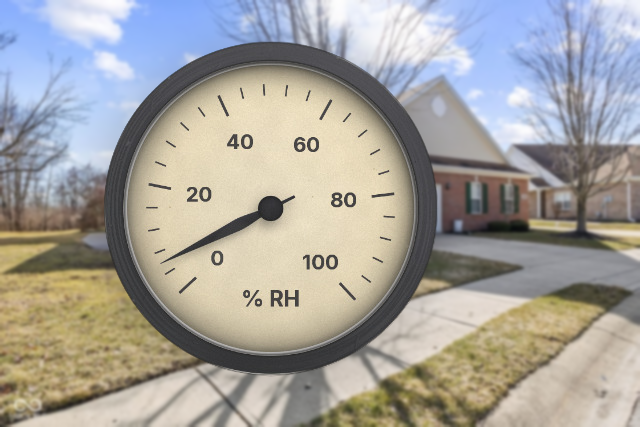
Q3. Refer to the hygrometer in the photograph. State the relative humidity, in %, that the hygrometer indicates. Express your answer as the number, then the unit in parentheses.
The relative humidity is 6 (%)
